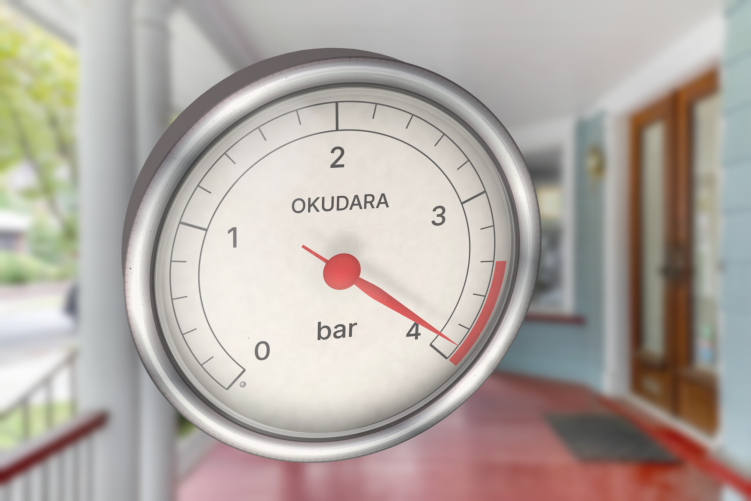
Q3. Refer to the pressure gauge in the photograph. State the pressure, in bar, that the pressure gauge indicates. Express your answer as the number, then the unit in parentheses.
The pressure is 3.9 (bar)
